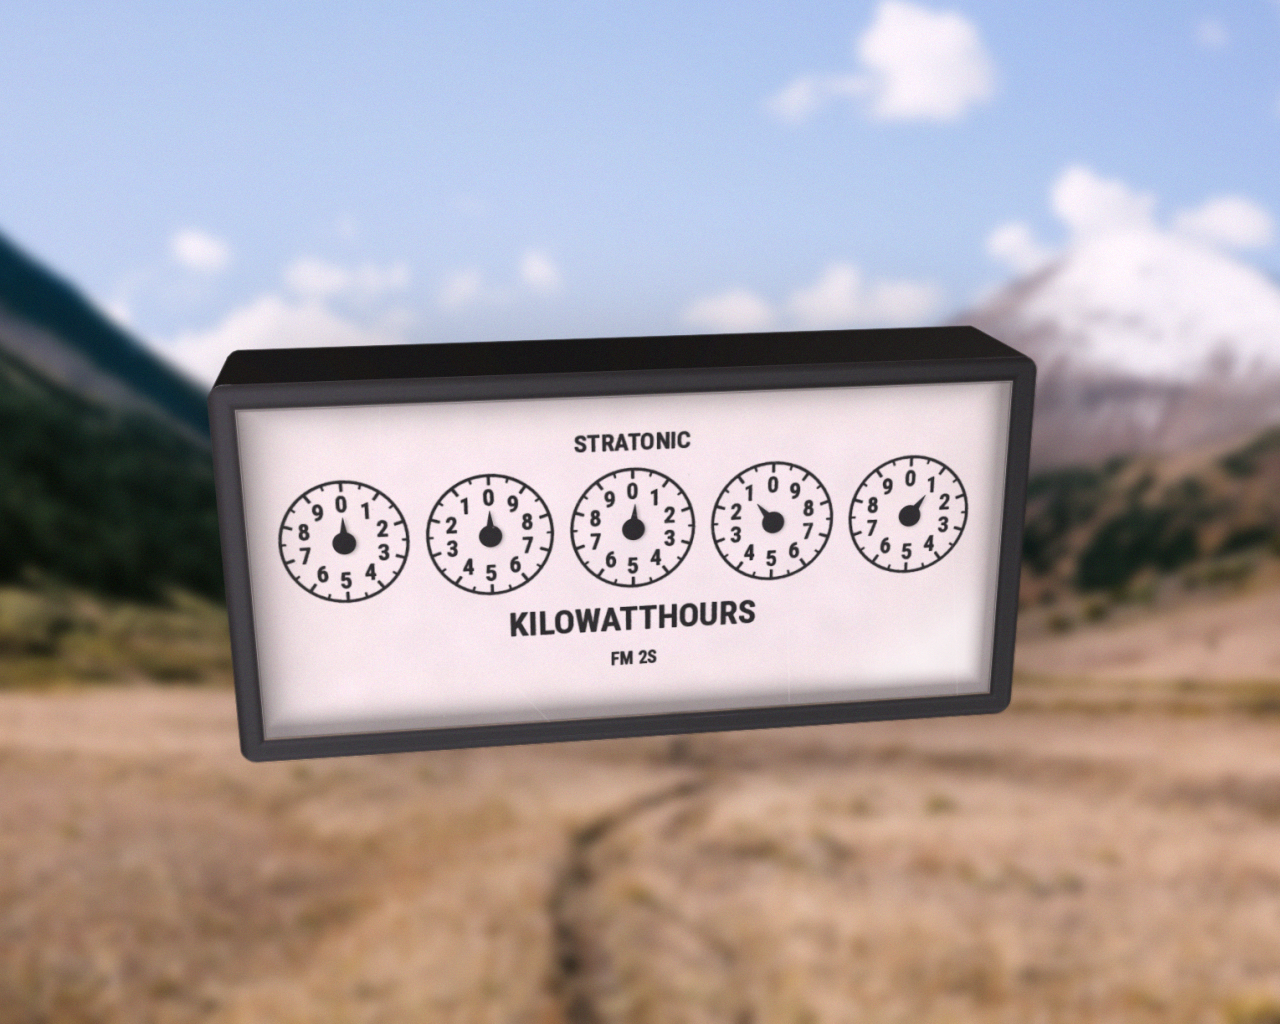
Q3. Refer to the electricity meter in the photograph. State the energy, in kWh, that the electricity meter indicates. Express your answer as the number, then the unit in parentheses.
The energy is 11 (kWh)
